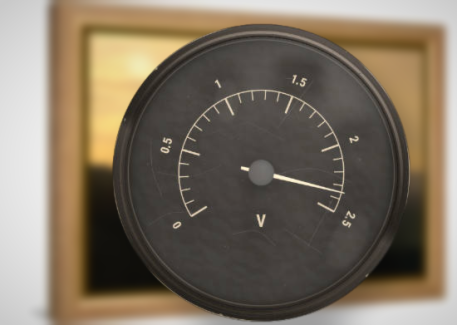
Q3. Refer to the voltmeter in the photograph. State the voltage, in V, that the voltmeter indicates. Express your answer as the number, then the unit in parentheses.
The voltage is 2.35 (V)
